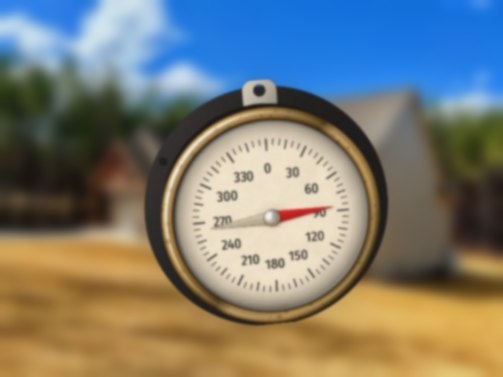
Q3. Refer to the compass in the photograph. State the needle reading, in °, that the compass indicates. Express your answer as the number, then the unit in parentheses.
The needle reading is 85 (°)
